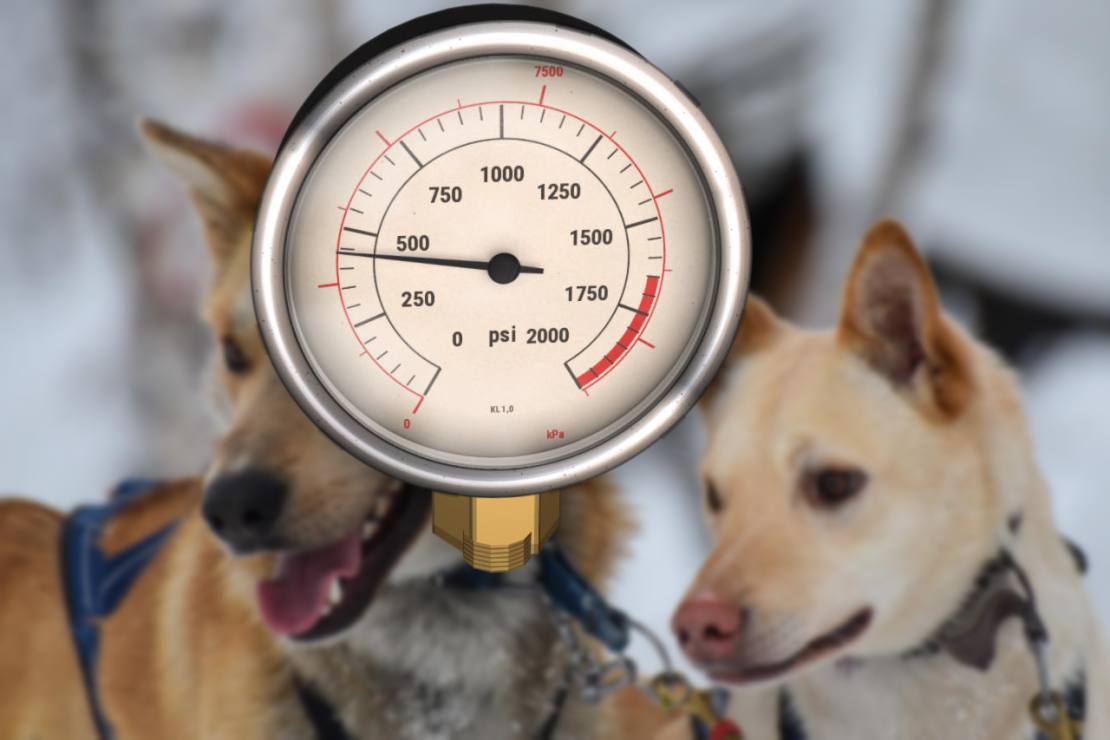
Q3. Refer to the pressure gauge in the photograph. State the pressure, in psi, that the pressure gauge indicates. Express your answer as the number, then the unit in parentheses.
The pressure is 450 (psi)
